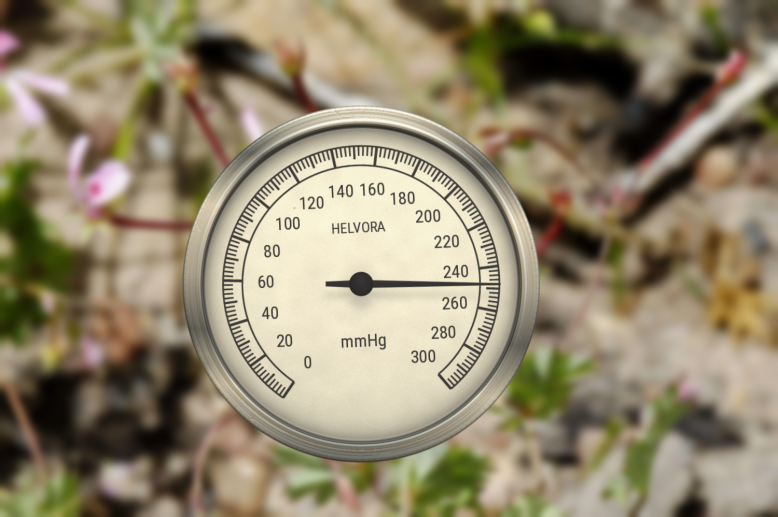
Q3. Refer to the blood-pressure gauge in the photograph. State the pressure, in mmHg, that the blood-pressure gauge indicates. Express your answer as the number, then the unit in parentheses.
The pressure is 248 (mmHg)
